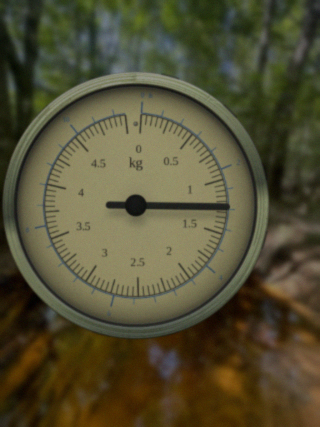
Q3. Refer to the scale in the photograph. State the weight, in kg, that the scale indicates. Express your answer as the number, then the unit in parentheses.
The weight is 1.25 (kg)
